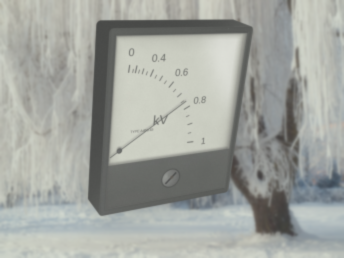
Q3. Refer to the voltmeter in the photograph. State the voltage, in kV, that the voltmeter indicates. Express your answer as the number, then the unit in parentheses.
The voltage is 0.75 (kV)
